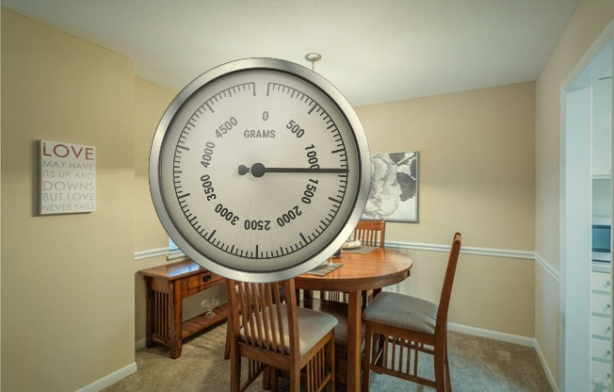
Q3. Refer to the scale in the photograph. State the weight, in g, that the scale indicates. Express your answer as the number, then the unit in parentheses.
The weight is 1200 (g)
